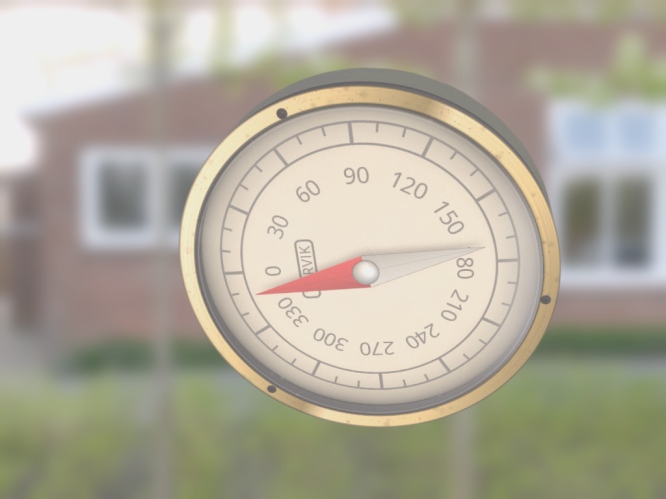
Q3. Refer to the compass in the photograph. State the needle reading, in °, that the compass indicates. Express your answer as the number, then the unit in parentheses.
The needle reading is 350 (°)
